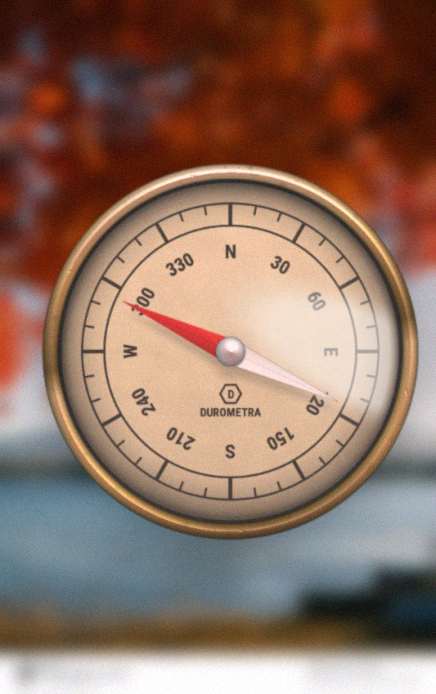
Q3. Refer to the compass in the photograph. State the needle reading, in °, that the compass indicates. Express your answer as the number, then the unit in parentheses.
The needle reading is 295 (°)
